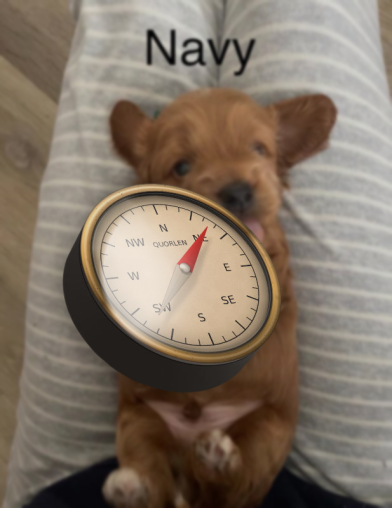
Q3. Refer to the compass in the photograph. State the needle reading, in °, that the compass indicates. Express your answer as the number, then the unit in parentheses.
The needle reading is 45 (°)
